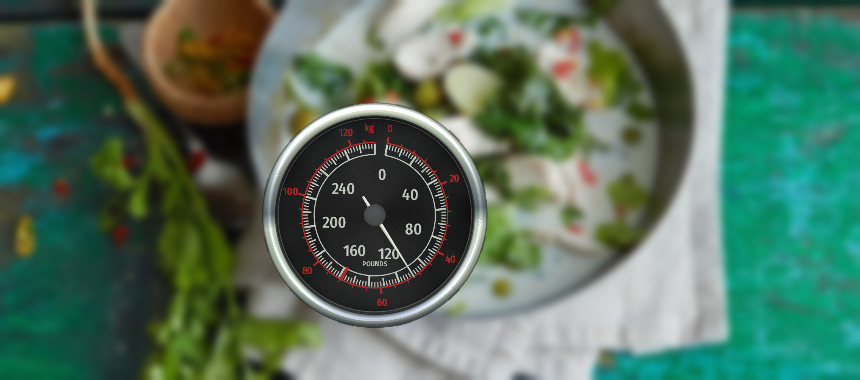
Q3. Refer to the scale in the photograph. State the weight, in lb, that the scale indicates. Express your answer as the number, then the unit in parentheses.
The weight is 110 (lb)
